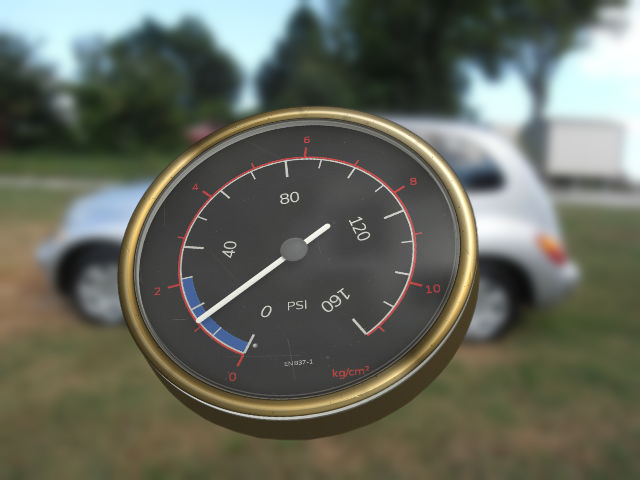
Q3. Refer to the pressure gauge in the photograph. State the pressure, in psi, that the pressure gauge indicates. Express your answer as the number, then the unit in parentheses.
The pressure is 15 (psi)
